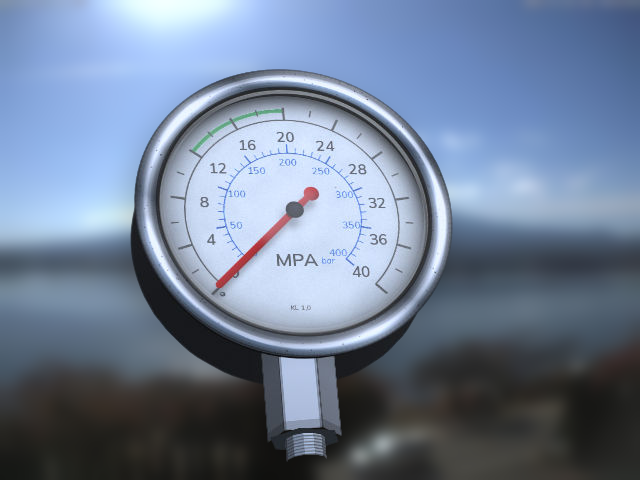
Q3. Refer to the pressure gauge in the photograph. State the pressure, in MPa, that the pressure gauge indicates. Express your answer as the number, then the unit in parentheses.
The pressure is 0 (MPa)
